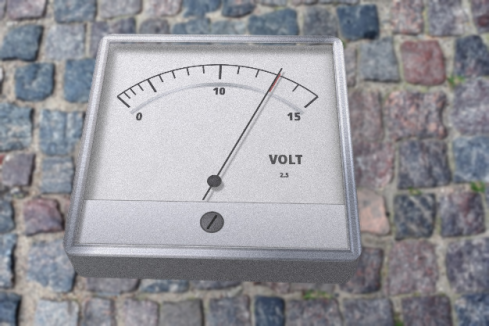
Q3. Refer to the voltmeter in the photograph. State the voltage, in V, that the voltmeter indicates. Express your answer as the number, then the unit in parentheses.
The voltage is 13 (V)
